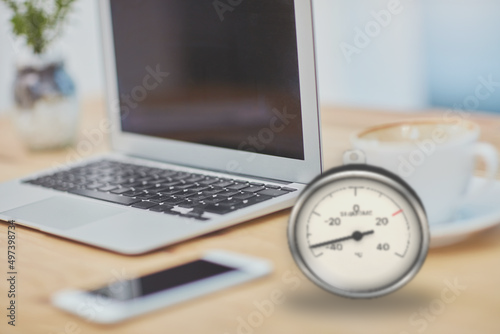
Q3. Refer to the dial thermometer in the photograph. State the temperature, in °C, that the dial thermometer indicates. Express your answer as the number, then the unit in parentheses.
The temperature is -35 (°C)
